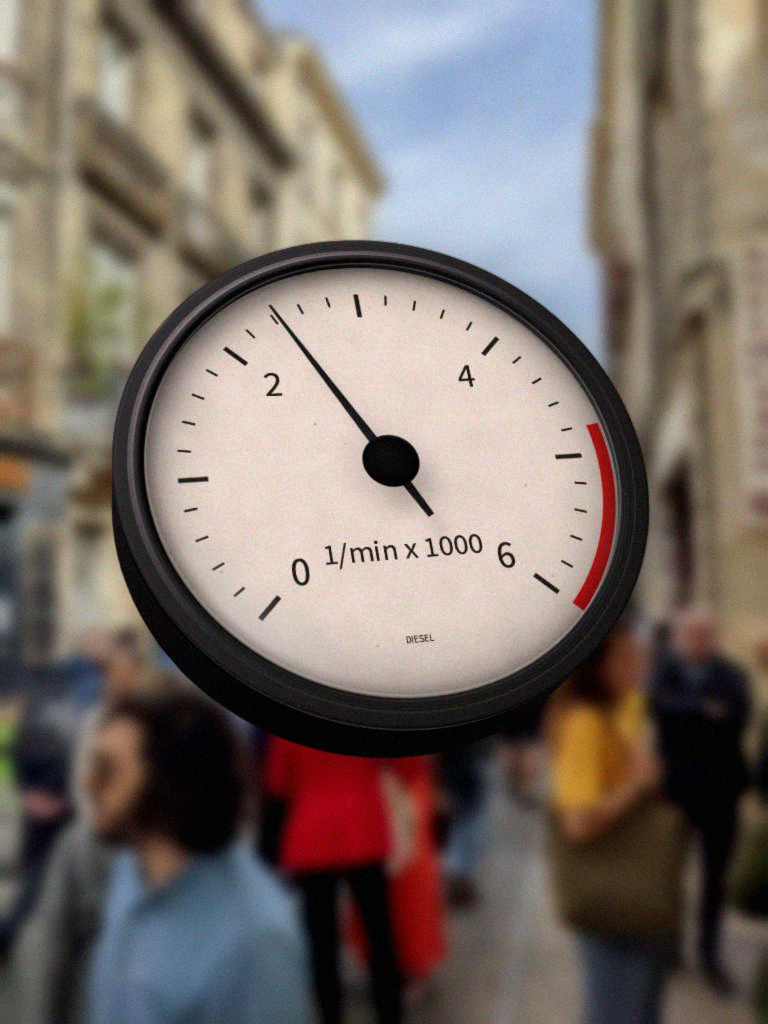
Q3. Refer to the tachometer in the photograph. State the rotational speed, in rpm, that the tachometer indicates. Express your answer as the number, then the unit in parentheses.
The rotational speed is 2400 (rpm)
